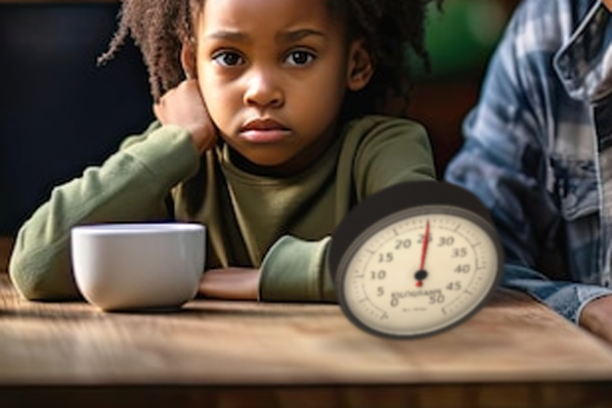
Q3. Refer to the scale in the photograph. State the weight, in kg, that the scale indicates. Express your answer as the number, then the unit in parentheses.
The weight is 25 (kg)
